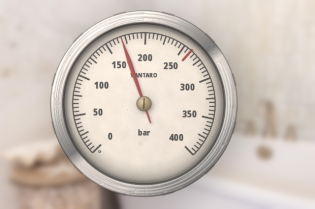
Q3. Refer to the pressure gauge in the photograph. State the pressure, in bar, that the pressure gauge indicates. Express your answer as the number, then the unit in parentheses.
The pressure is 170 (bar)
